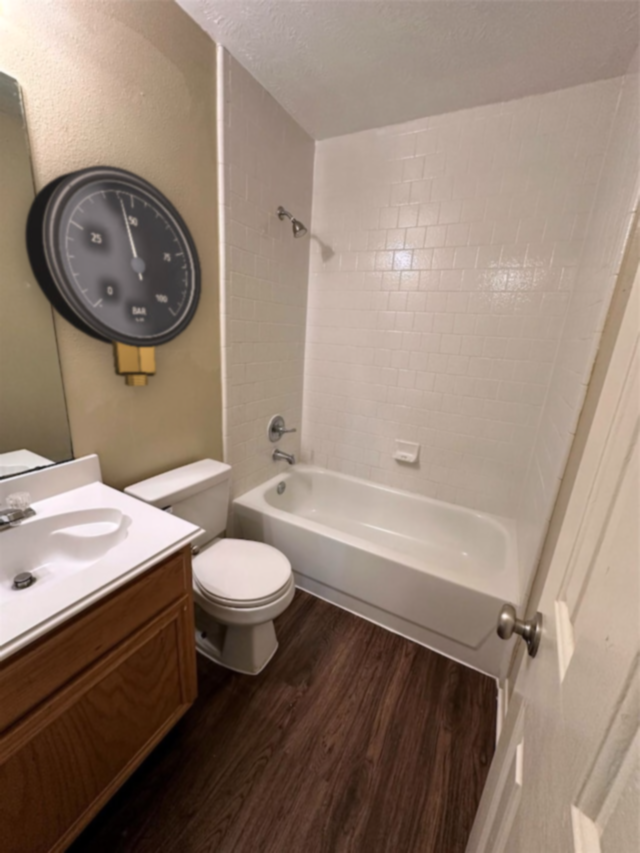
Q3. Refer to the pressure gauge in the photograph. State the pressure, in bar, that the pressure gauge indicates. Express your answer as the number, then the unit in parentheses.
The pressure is 45 (bar)
